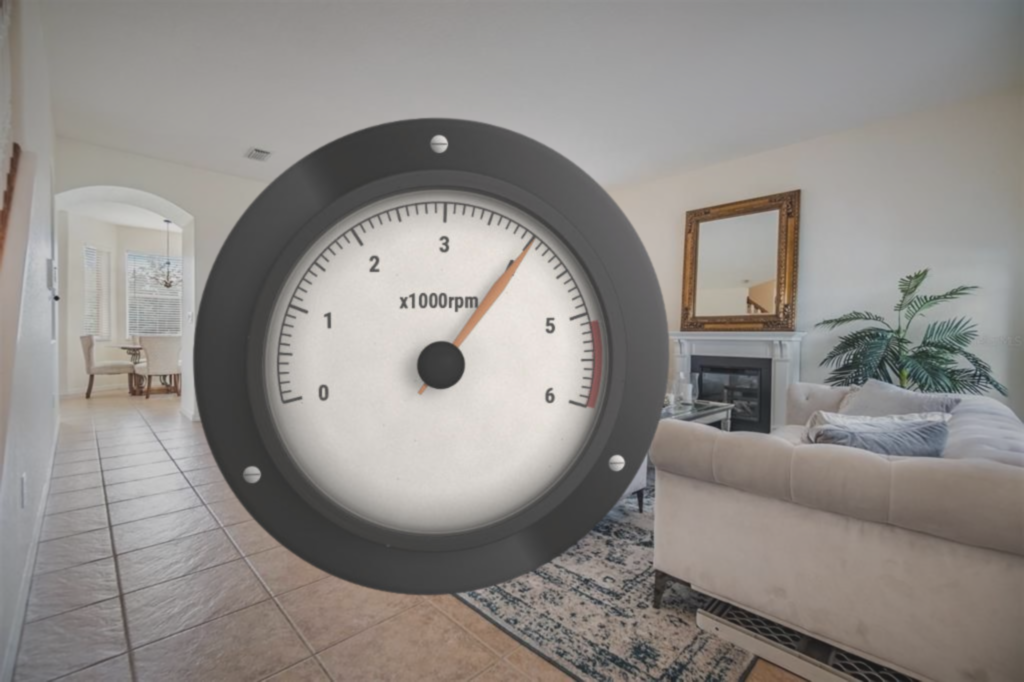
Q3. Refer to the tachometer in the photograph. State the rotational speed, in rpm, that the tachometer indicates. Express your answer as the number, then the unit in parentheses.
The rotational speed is 4000 (rpm)
